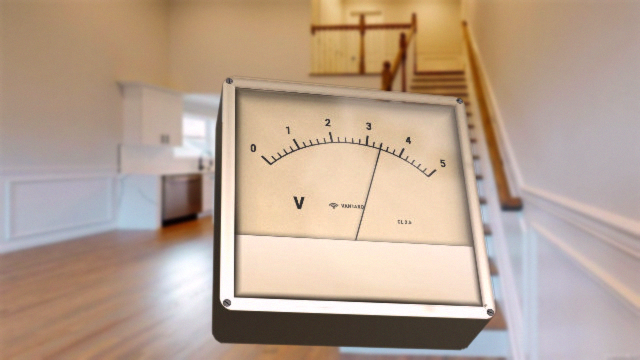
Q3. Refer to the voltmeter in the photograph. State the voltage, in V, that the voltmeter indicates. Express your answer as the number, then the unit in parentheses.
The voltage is 3.4 (V)
